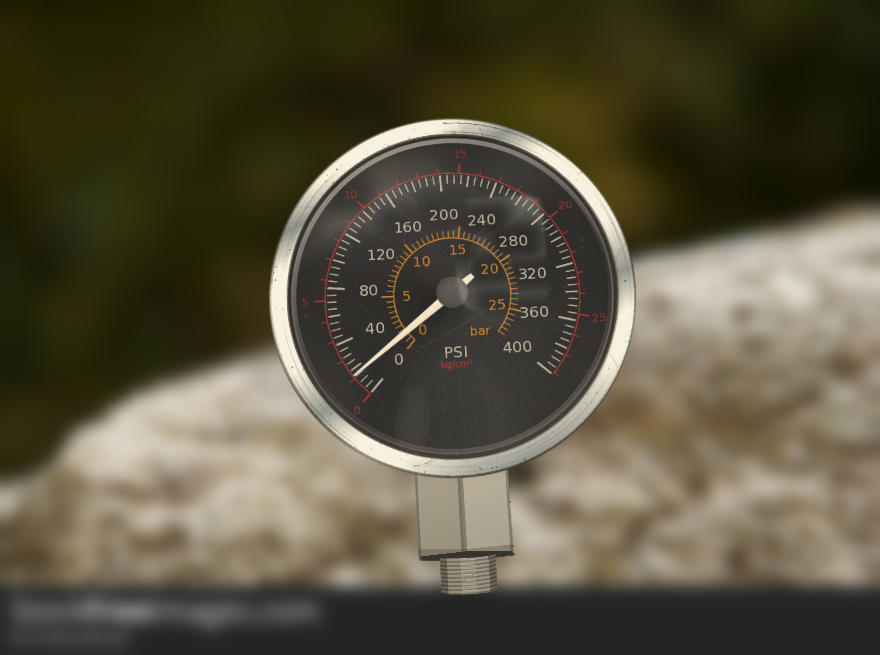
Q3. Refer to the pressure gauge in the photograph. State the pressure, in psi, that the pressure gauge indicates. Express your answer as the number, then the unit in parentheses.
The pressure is 15 (psi)
